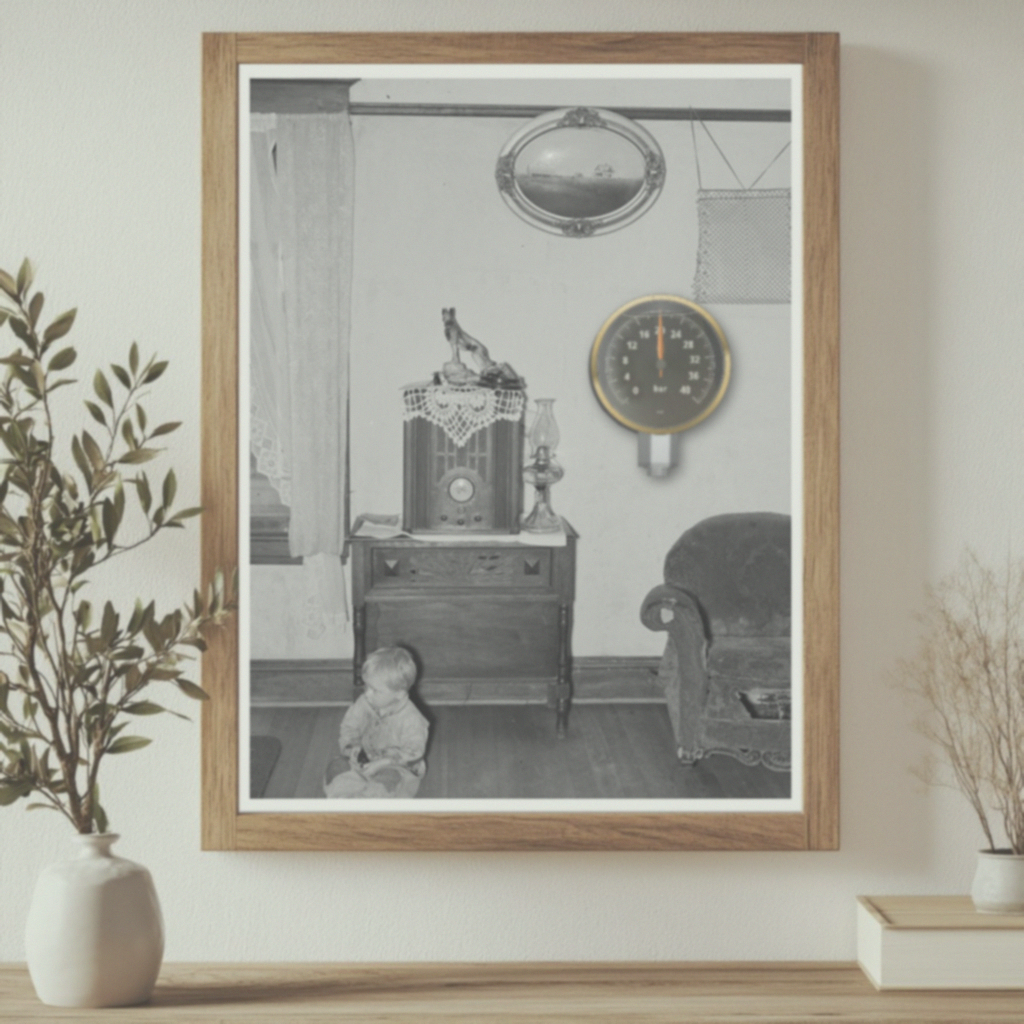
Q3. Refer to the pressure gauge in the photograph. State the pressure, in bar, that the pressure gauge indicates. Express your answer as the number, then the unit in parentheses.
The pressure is 20 (bar)
